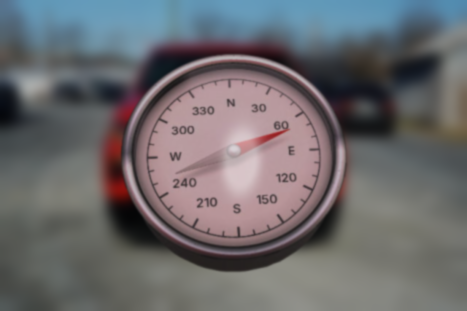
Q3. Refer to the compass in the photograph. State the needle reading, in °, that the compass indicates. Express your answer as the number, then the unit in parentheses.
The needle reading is 70 (°)
